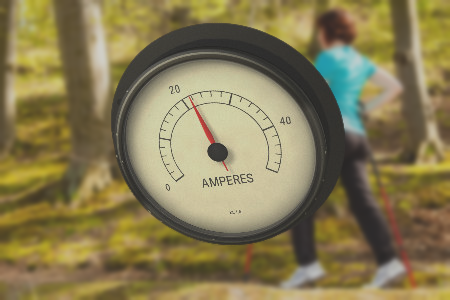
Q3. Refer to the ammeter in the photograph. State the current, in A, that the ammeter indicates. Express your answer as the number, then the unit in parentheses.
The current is 22 (A)
